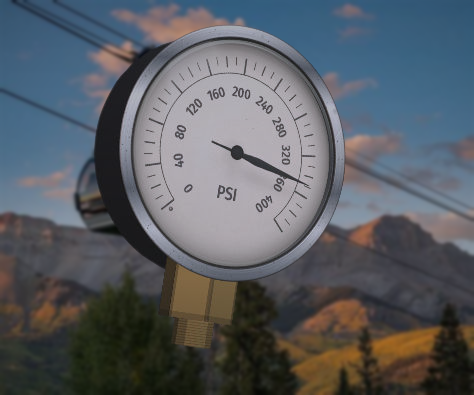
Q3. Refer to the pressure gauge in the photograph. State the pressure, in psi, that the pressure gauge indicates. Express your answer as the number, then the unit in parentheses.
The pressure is 350 (psi)
